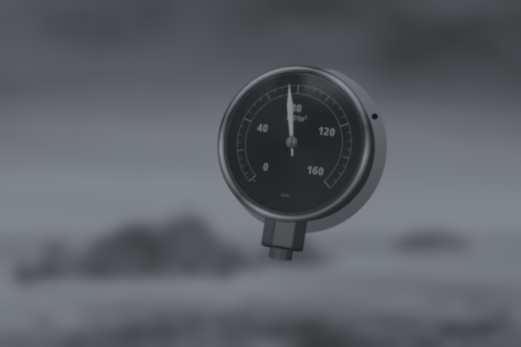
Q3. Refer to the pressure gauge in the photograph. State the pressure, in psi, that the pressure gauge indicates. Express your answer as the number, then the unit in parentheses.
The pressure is 75 (psi)
